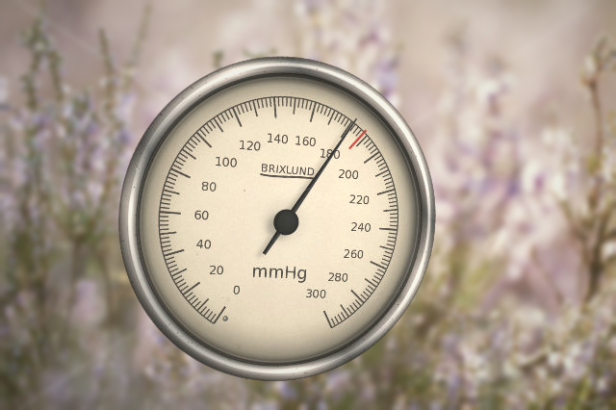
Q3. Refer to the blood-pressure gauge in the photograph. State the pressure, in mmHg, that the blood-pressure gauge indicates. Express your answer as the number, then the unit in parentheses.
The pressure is 180 (mmHg)
